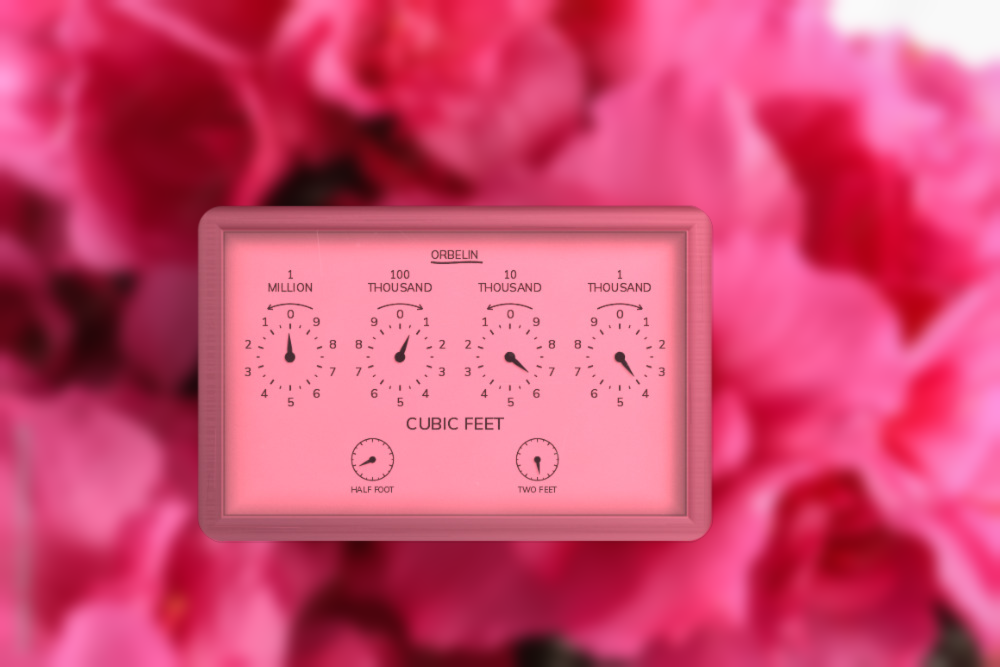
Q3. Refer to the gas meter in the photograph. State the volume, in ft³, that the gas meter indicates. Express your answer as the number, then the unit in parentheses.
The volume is 6400 (ft³)
